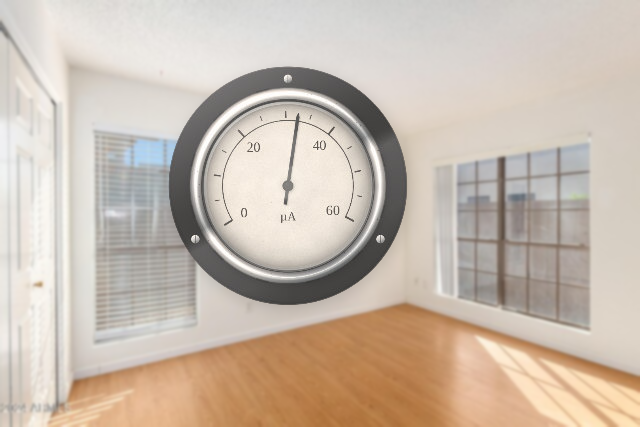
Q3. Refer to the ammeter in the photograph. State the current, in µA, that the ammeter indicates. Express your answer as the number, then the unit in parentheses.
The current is 32.5 (µA)
